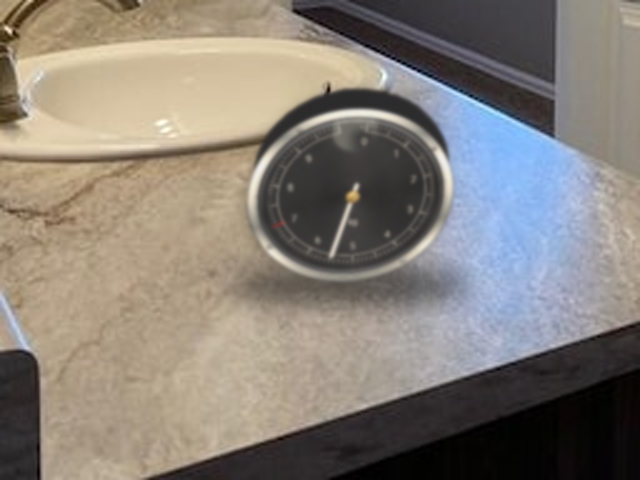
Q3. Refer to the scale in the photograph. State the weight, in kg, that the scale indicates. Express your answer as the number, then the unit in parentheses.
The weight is 5.5 (kg)
